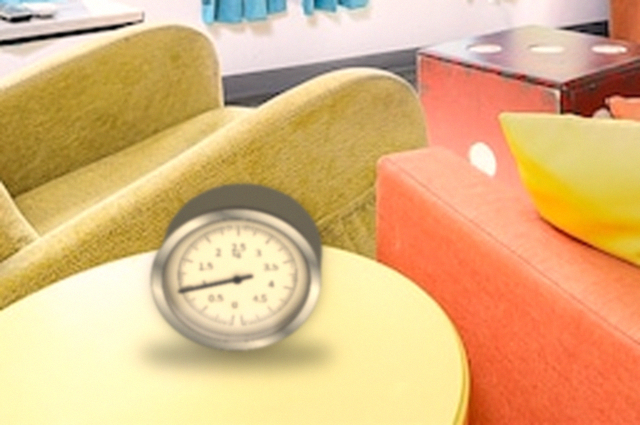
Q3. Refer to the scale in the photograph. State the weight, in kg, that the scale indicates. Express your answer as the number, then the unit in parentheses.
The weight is 1 (kg)
